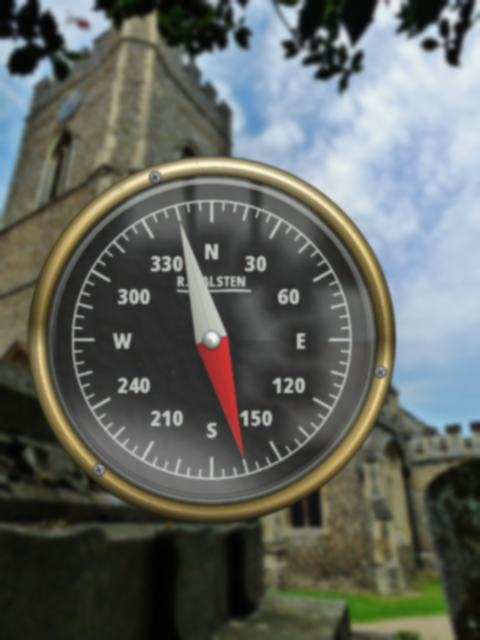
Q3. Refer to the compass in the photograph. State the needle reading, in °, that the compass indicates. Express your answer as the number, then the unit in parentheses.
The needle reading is 165 (°)
